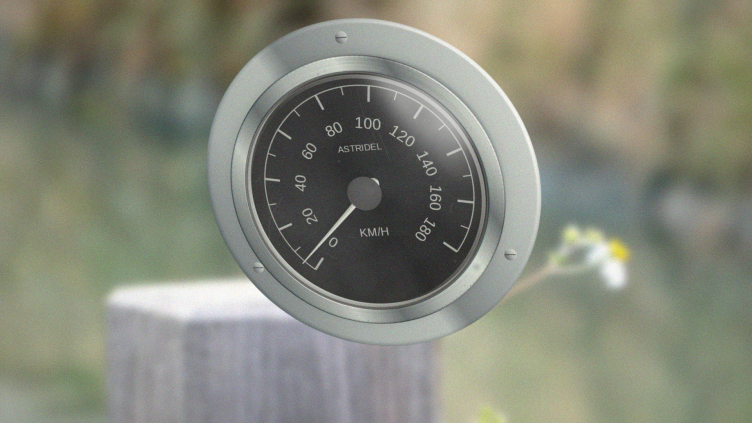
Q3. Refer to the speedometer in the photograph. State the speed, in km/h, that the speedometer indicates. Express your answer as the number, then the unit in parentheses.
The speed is 5 (km/h)
